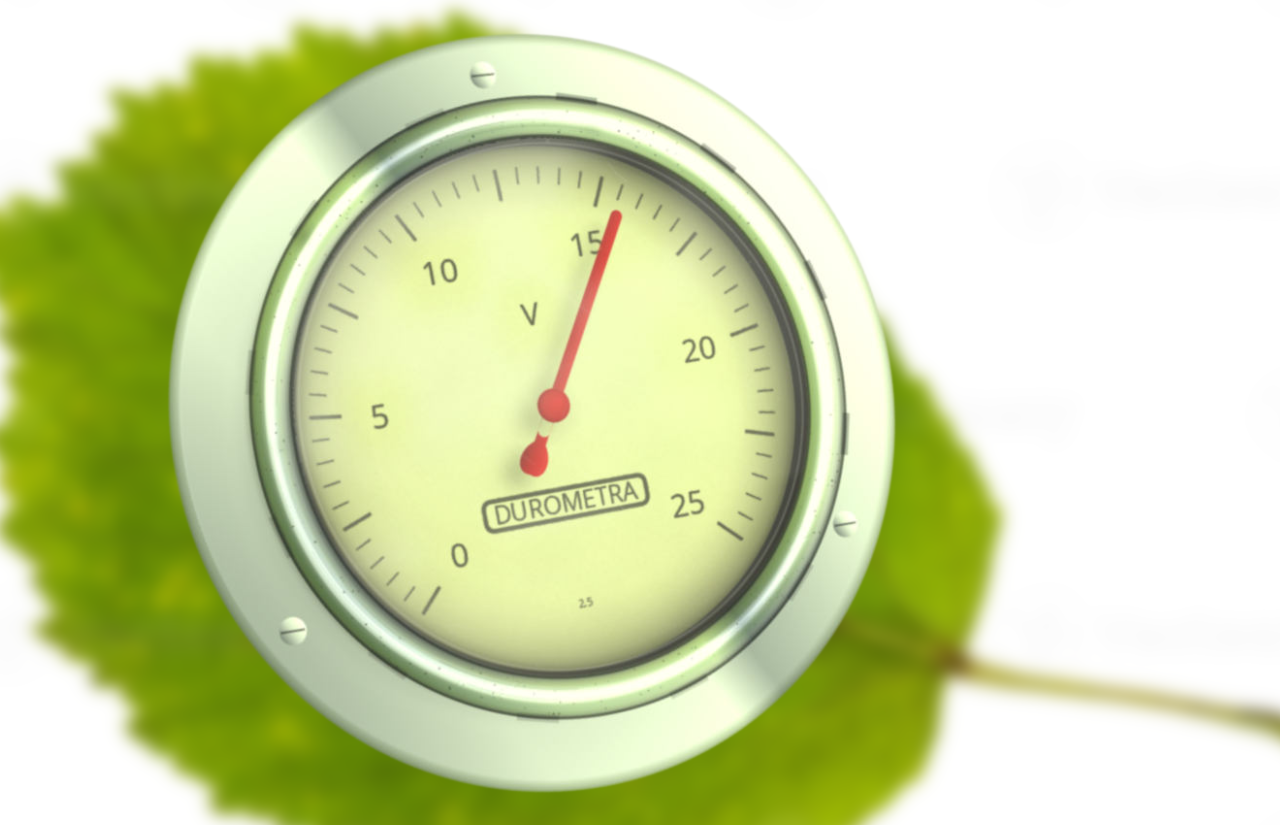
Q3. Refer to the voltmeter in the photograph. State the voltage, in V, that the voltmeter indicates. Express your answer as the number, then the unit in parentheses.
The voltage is 15.5 (V)
